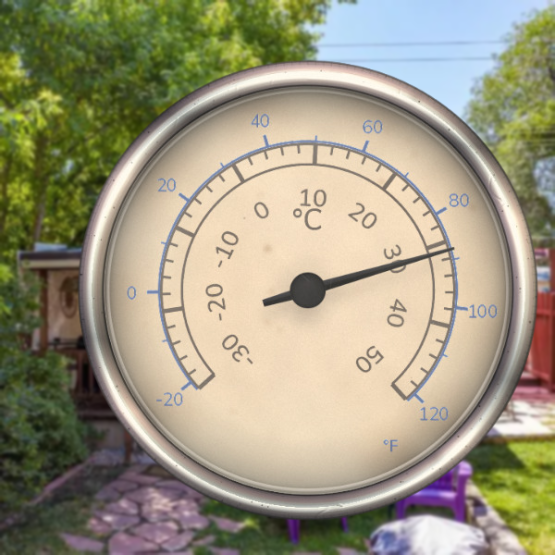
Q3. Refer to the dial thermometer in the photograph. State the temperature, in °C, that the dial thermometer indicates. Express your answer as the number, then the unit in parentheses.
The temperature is 31 (°C)
